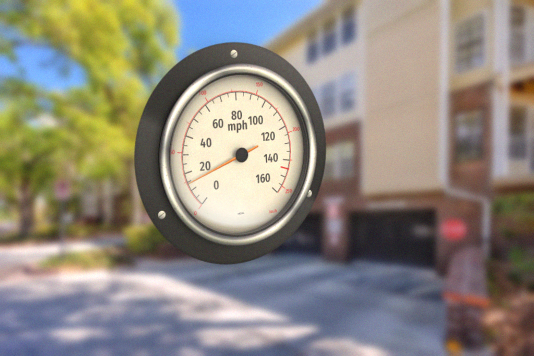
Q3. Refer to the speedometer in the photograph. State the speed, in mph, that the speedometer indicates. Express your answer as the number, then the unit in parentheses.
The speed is 15 (mph)
